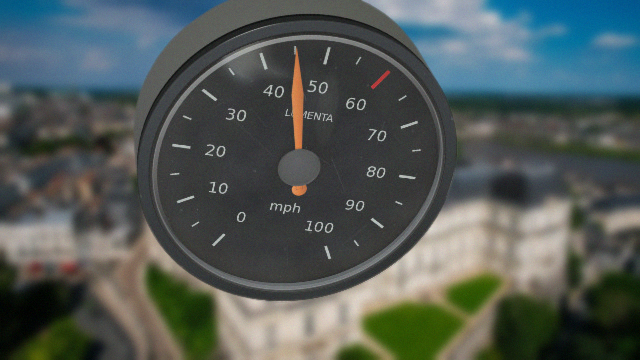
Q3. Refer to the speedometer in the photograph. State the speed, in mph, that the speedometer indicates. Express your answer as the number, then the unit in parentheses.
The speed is 45 (mph)
